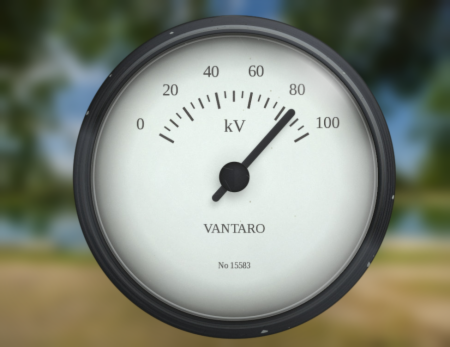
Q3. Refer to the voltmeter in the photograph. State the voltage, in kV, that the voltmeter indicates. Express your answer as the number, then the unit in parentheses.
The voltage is 85 (kV)
